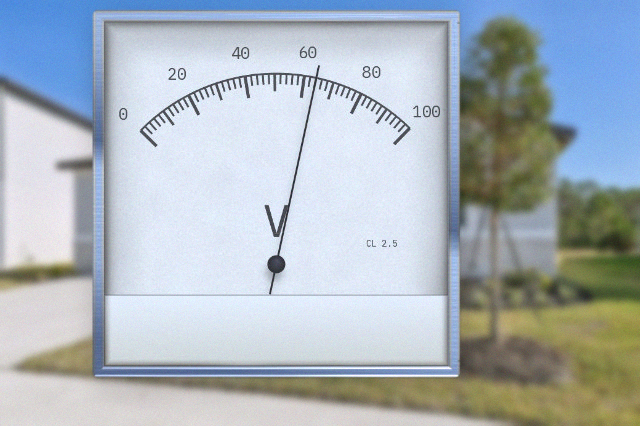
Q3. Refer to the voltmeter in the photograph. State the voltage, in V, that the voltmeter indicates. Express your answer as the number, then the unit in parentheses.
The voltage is 64 (V)
